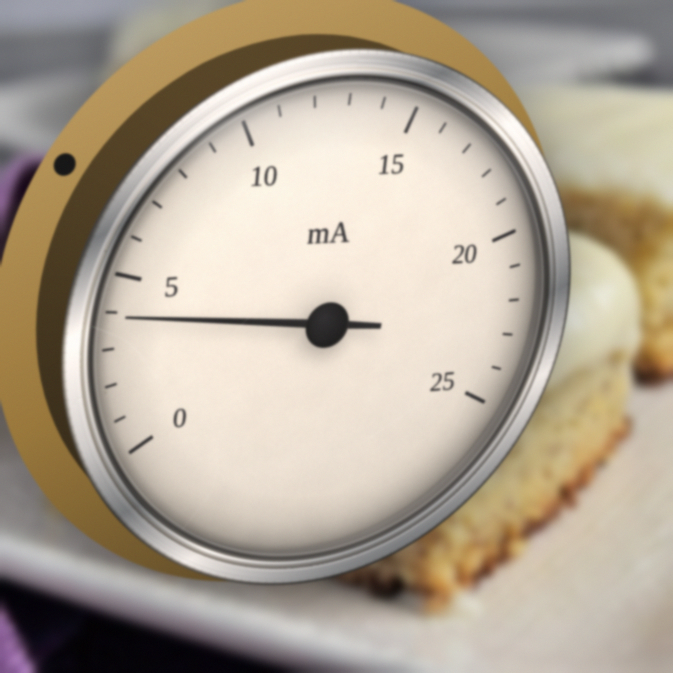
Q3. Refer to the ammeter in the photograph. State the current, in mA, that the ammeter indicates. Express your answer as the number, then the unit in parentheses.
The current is 4 (mA)
